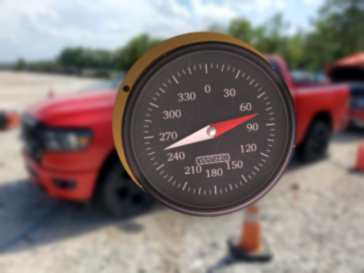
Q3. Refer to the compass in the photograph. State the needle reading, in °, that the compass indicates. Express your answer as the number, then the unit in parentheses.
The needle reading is 75 (°)
